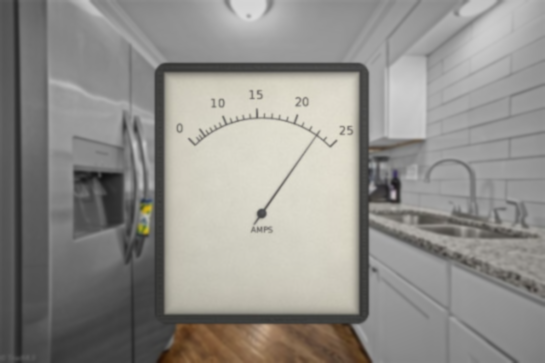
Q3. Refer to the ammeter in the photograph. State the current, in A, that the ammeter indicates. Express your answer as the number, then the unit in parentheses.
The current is 23 (A)
